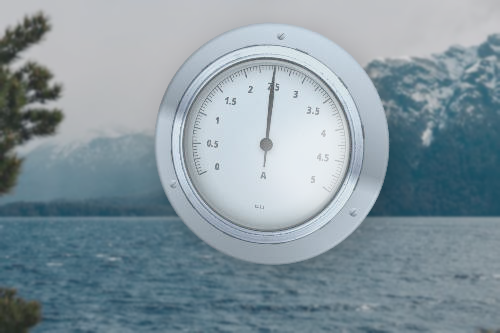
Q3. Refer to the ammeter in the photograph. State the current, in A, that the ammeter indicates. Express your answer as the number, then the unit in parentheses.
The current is 2.5 (A)
